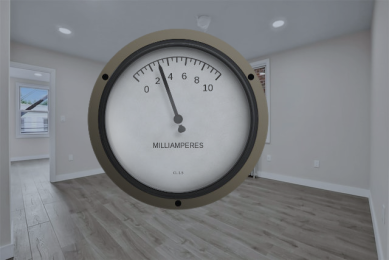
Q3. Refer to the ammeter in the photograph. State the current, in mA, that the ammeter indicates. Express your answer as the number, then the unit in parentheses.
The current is 3 (mA)
